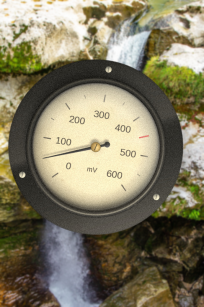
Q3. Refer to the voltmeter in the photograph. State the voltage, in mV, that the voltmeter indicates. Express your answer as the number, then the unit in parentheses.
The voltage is 50 (mV)
